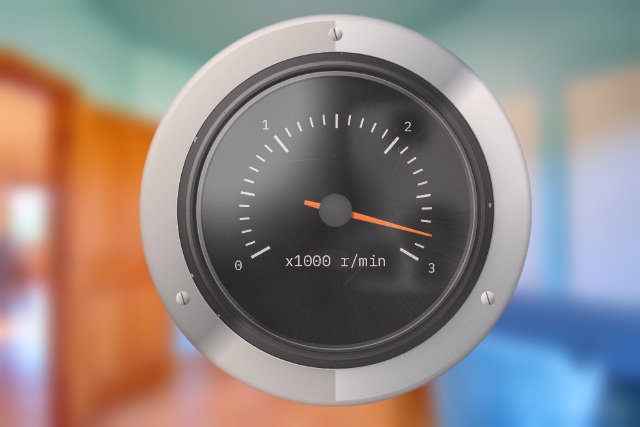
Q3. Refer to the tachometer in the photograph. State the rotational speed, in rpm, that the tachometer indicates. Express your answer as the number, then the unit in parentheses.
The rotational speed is 2800 (rpm)
